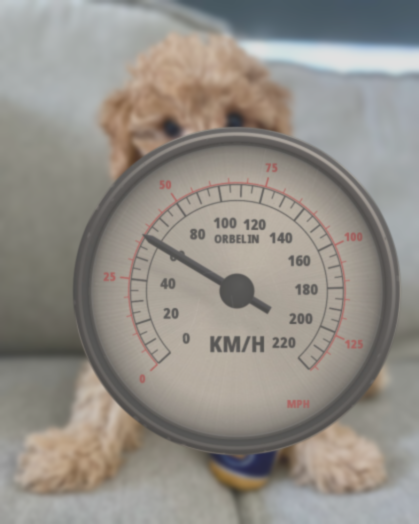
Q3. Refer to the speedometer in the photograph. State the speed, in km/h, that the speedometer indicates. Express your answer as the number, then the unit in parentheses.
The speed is 60 (km/h)
